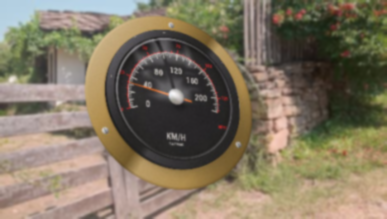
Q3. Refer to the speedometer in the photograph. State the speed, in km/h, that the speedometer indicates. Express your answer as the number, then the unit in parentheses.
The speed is 30 (km/h)
